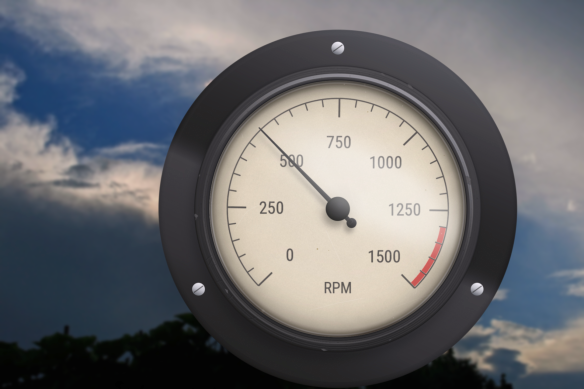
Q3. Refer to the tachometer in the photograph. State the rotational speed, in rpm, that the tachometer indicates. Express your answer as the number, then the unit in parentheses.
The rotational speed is 500 (rpm)
